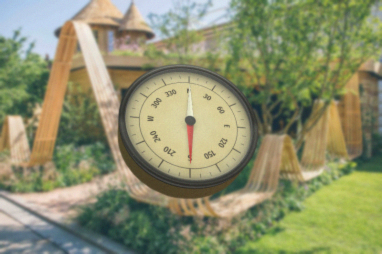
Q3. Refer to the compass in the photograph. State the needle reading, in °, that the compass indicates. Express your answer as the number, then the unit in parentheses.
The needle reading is 180 (°)
